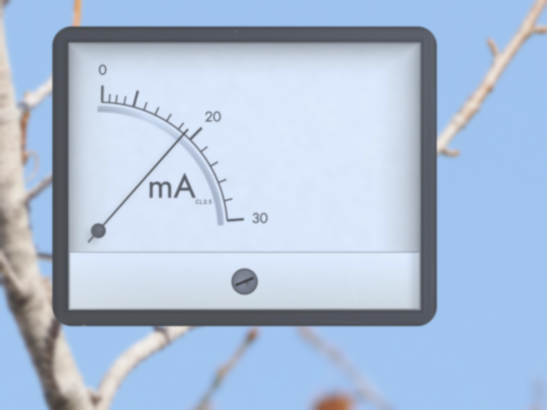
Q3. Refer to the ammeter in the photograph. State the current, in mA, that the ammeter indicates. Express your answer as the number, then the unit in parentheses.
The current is 19 (mA)
